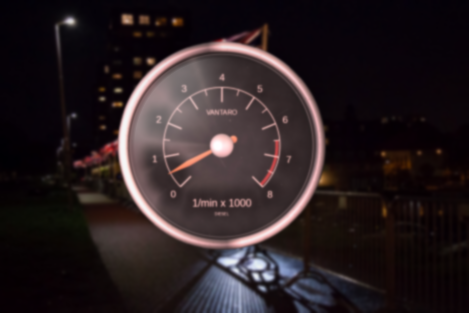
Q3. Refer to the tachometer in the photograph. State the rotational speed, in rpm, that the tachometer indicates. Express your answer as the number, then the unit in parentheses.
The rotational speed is 500 (rpm)
